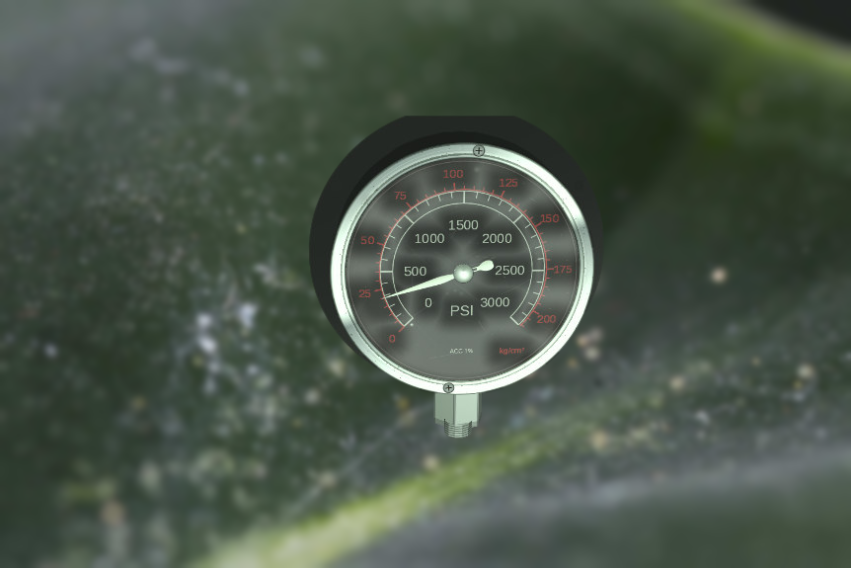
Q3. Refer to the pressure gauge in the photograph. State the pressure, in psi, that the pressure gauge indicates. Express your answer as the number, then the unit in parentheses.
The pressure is 300 (psi)
